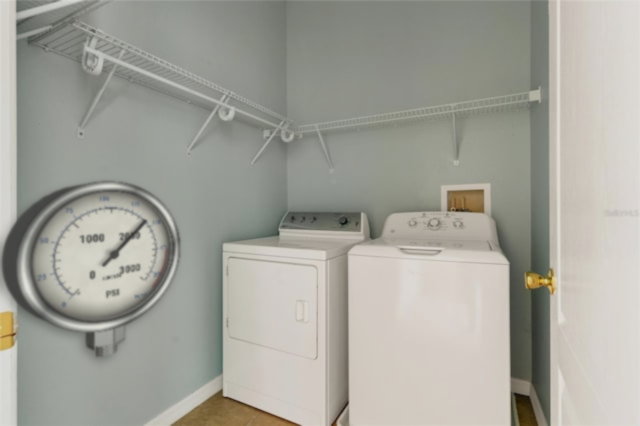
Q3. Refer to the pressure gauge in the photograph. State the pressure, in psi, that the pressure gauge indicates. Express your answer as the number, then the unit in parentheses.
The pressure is 2000 (psi)
